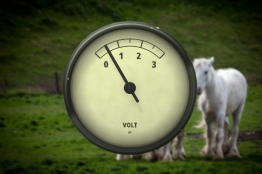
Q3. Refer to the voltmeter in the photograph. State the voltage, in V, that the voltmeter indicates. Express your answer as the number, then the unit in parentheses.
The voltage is 0.5 (V)
